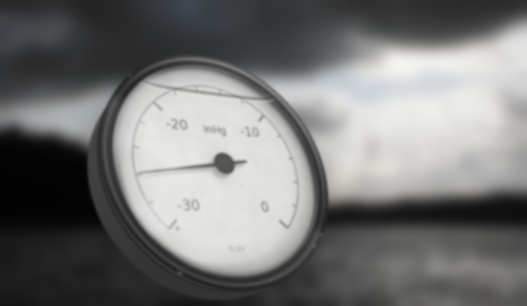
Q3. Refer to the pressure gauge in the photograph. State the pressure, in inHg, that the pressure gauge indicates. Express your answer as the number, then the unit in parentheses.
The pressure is -26 (inHg)
